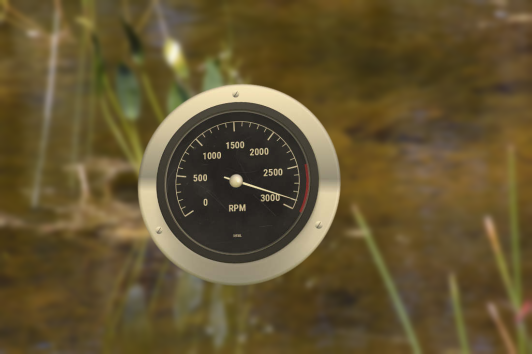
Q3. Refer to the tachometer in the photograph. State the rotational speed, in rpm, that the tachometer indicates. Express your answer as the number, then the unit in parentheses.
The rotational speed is 2900 (rpm)
